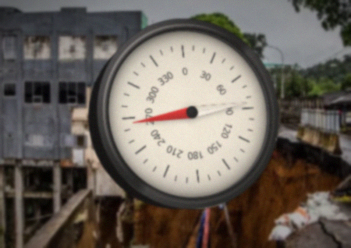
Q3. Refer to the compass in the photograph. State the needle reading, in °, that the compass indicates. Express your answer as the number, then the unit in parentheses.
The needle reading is 265 (°)
